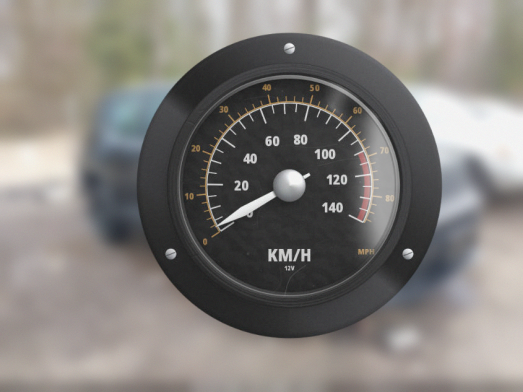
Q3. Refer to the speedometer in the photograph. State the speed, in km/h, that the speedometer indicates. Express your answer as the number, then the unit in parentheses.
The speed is 2.5 (km/h)
